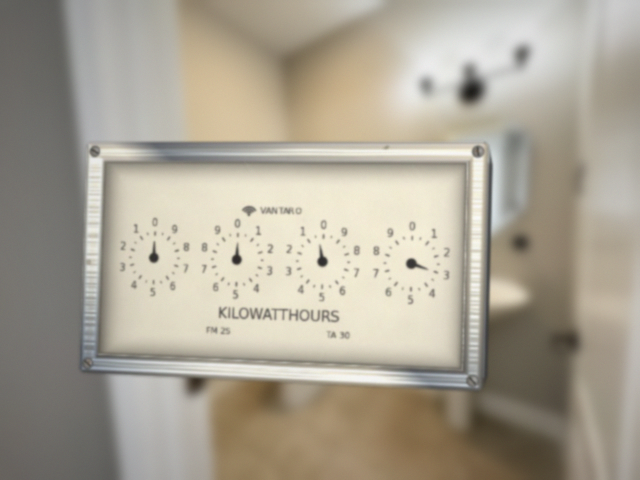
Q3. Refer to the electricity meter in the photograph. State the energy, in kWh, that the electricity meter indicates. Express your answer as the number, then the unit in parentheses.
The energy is 3 (kWh)
